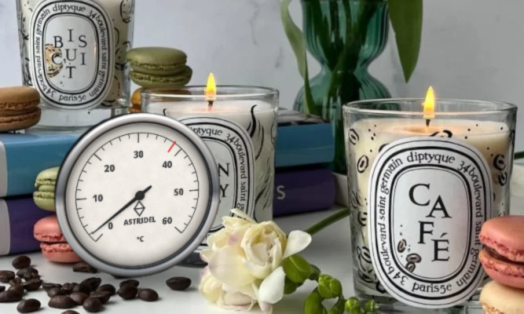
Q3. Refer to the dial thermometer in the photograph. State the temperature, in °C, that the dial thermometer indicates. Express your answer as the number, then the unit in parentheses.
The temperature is 2 (°C)
